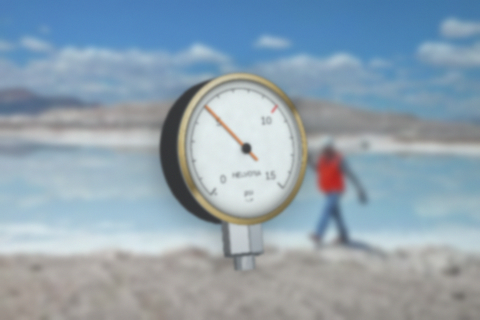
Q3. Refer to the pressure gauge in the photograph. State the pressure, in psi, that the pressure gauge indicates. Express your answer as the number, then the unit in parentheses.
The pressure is 5 (psi)
